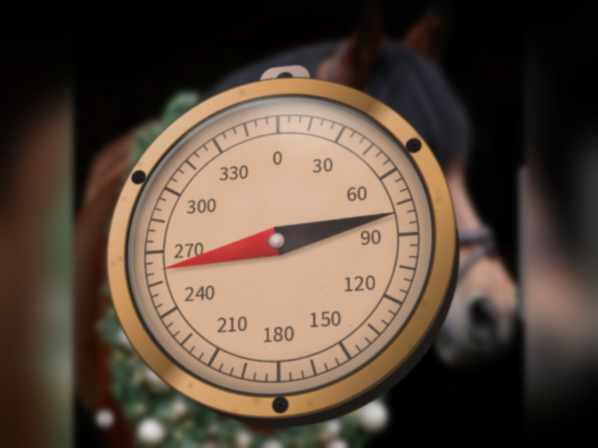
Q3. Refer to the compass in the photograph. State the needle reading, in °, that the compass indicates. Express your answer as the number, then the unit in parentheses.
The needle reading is 260 (°)
